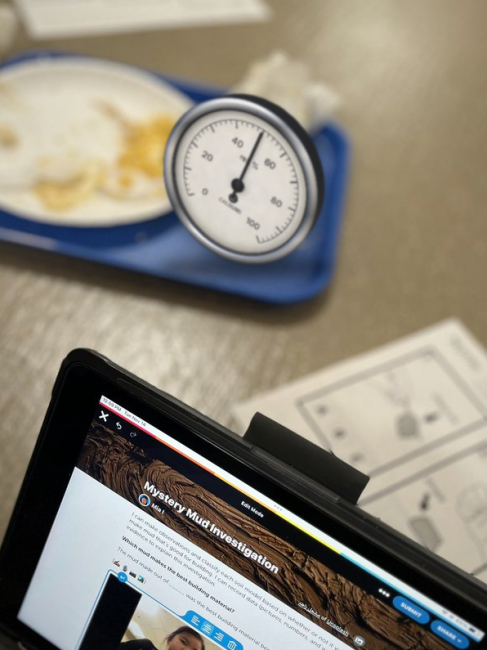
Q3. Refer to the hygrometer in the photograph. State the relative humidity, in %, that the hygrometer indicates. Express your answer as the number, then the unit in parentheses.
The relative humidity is 50 (%)
